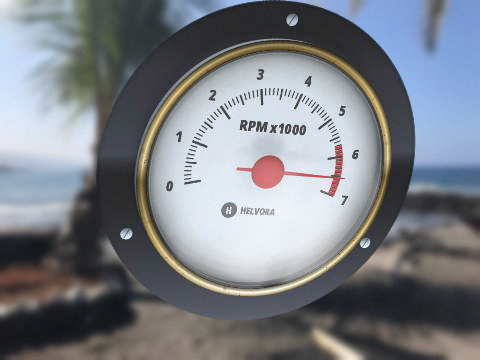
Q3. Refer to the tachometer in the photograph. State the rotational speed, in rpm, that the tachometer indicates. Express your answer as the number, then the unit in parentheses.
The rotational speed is 6500 (rpm)
